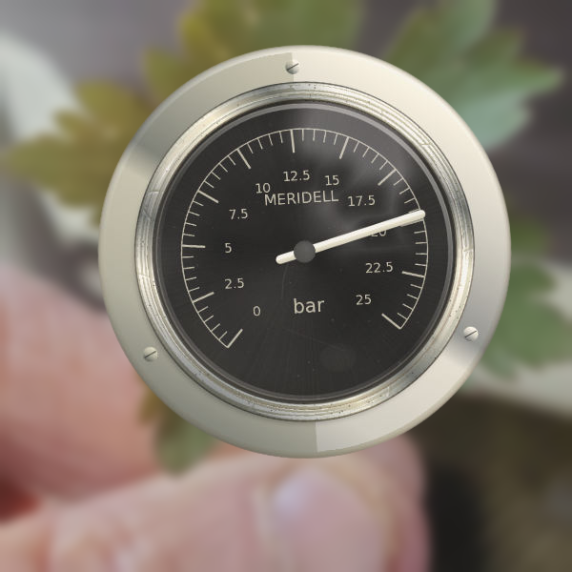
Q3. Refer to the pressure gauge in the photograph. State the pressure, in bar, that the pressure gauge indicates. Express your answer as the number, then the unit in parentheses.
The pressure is 19.75 (bar)
